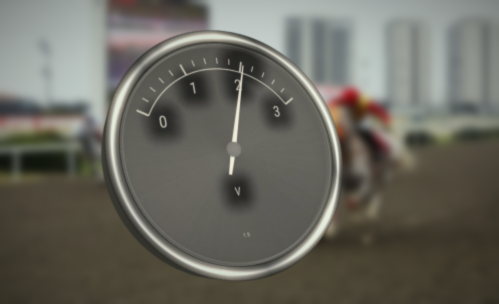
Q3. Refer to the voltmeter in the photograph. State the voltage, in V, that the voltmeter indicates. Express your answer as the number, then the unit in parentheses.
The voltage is 2 (V)
